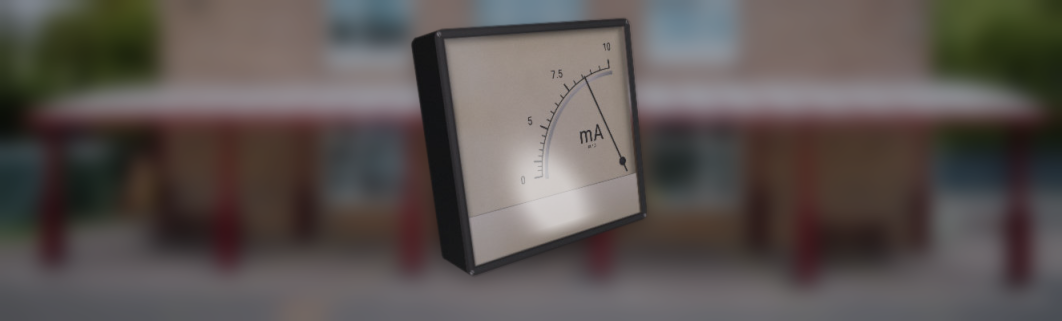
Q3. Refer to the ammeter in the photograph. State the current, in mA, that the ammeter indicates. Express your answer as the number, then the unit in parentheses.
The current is 8.5 (mA)
